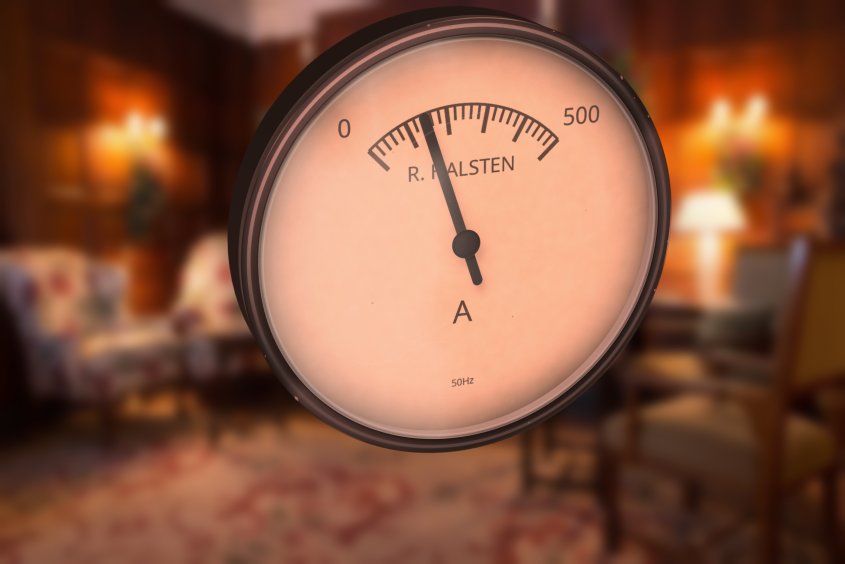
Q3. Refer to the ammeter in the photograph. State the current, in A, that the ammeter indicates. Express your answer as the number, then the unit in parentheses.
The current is 140 (A)
